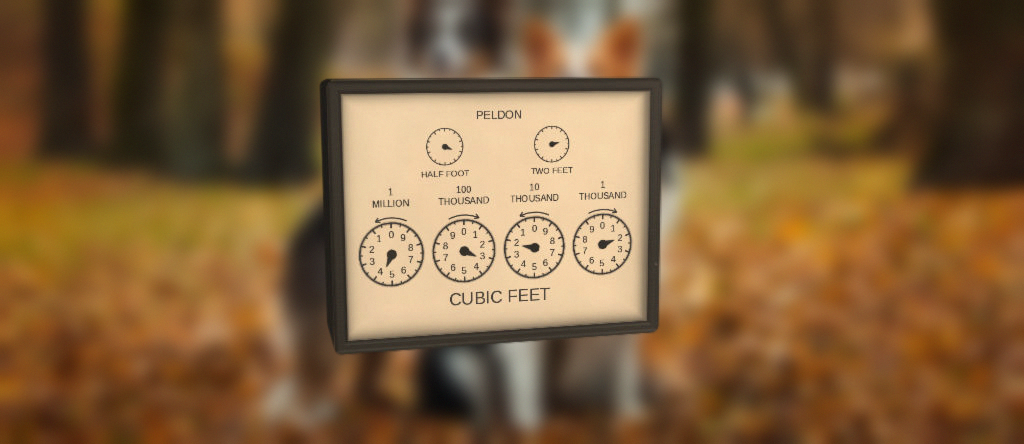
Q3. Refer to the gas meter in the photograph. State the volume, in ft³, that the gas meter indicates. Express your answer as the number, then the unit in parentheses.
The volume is 432200 (ft³)
